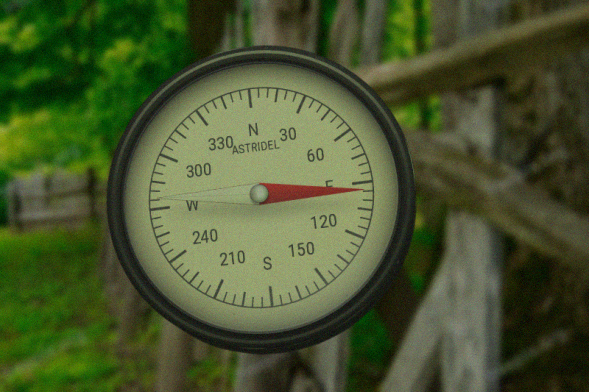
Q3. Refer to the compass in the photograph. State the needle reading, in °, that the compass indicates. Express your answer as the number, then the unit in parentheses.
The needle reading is 95 (°)
